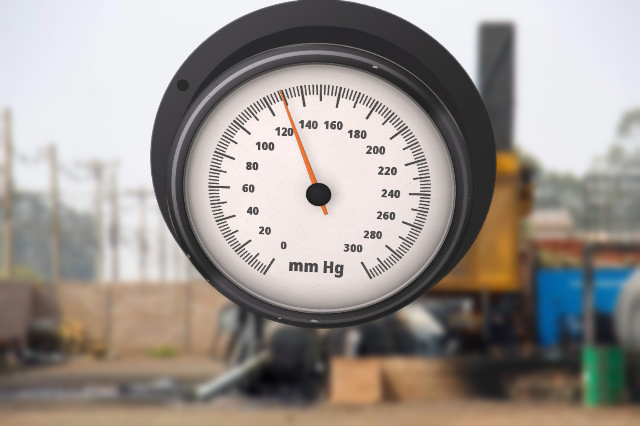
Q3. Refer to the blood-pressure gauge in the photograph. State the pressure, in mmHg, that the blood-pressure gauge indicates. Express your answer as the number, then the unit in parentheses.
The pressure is 130 (mmHg)
